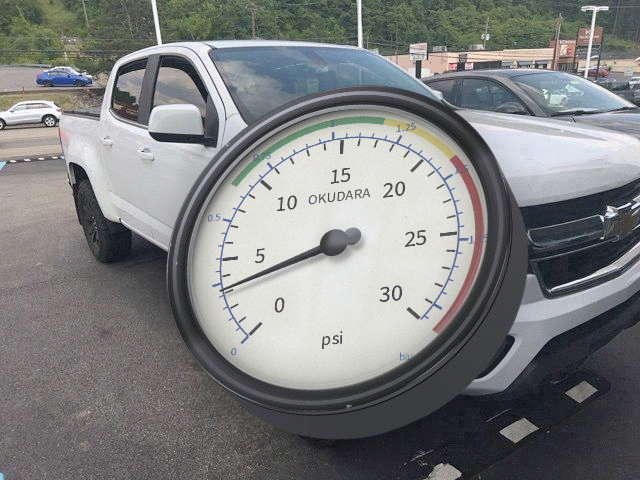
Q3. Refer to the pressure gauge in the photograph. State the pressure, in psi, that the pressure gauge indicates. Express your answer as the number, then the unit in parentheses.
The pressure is 3 (psi)
